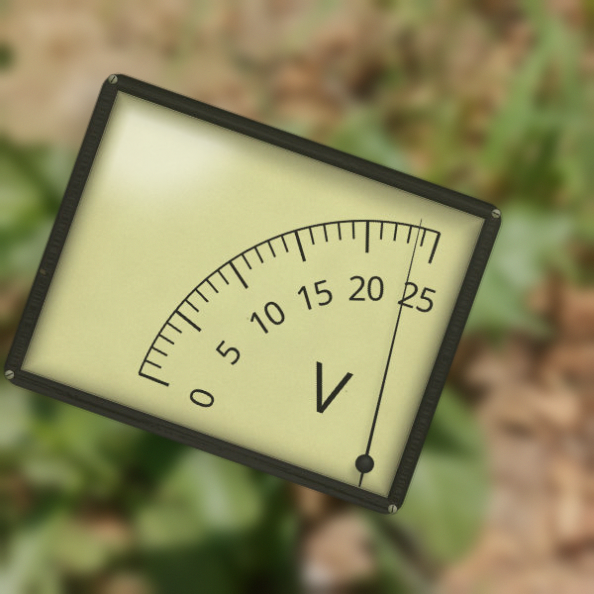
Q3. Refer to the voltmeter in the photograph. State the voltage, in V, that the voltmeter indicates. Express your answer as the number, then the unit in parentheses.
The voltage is 23.5 (V)
